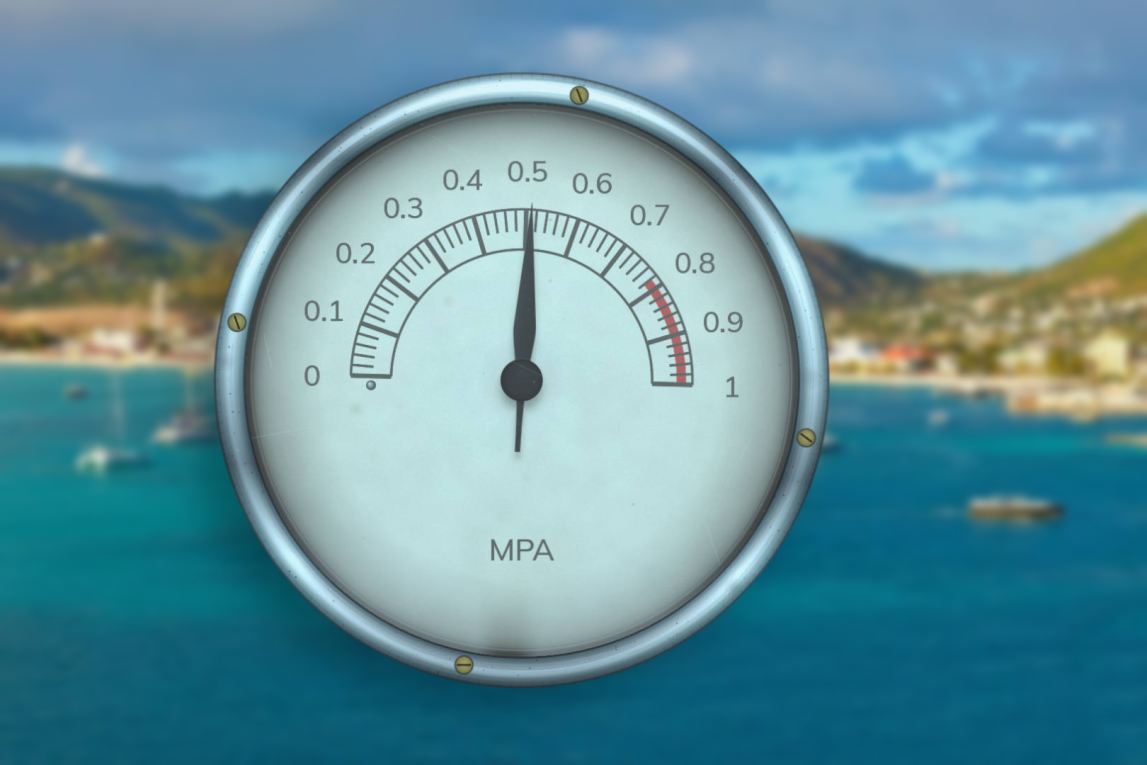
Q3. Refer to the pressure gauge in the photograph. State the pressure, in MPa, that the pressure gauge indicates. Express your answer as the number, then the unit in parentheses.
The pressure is 0.51 (MPa)
